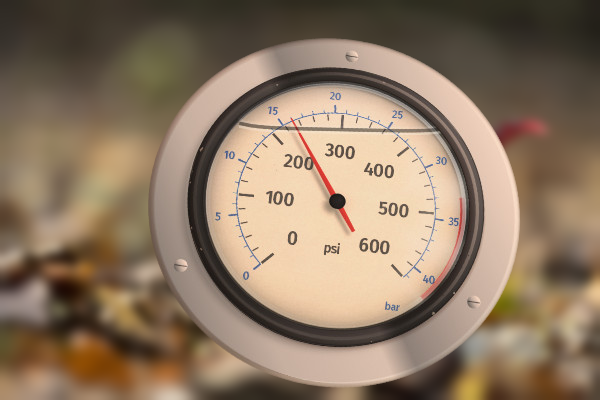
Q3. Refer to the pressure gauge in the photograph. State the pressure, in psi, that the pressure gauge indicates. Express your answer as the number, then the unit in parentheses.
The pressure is 230 (psi)
